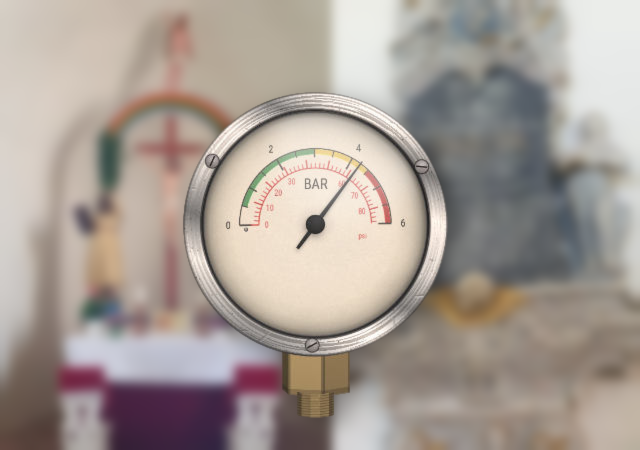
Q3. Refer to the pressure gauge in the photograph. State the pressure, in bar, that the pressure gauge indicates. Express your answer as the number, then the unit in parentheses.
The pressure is 4.25 (bar)
